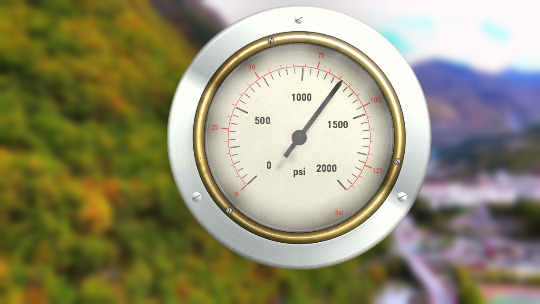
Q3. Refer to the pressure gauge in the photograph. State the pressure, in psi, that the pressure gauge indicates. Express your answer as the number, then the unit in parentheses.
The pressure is 1250 (psi)
